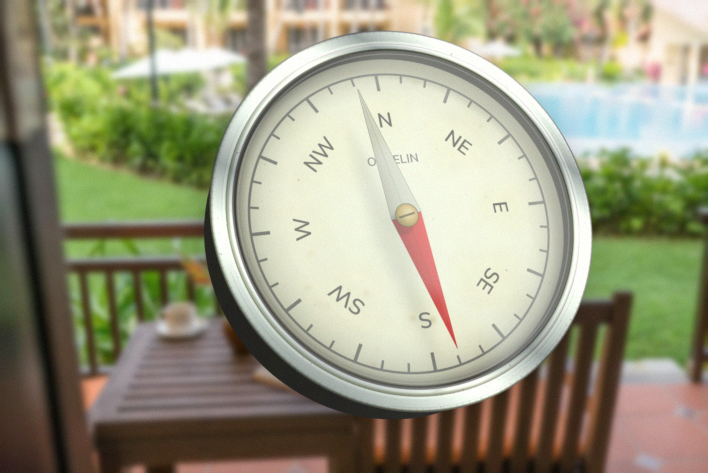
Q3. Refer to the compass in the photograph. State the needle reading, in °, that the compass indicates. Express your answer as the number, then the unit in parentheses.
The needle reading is 170 (°)
